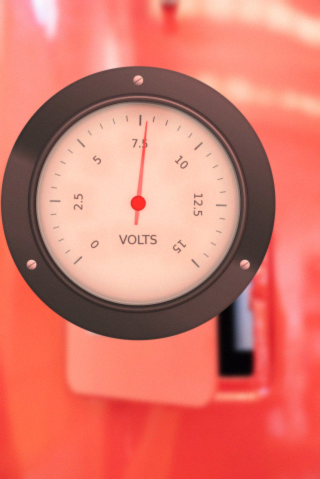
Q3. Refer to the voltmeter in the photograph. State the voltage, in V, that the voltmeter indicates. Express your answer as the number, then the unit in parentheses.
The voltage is 7.75 (V)
